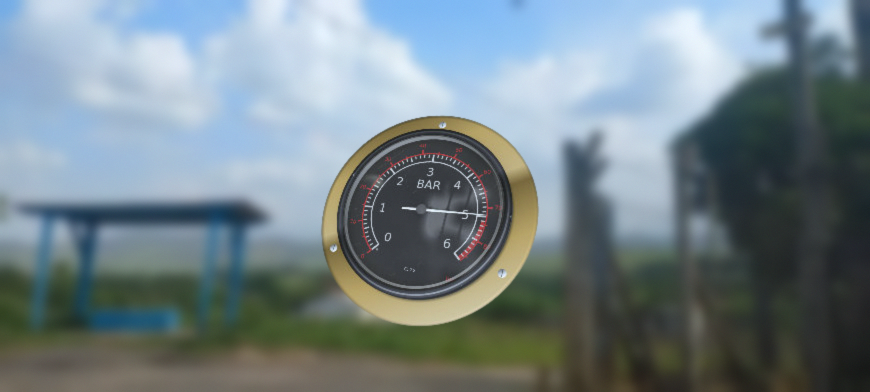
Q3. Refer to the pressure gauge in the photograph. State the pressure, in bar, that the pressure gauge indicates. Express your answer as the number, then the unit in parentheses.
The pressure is 5 (bar)
